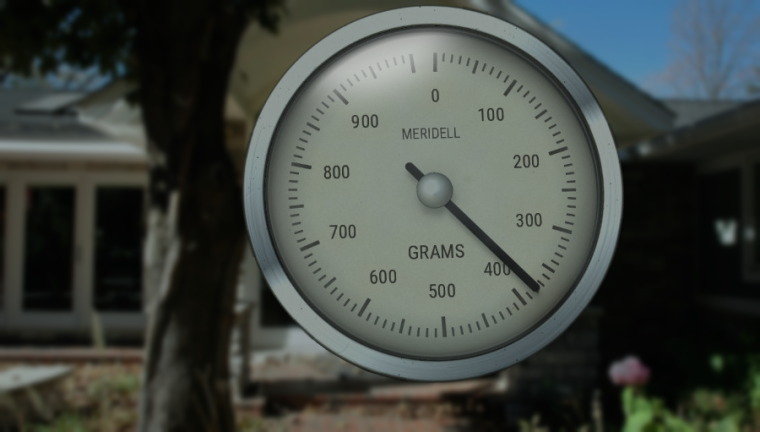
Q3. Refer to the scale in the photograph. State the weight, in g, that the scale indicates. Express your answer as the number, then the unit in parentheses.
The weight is 380 (g)
